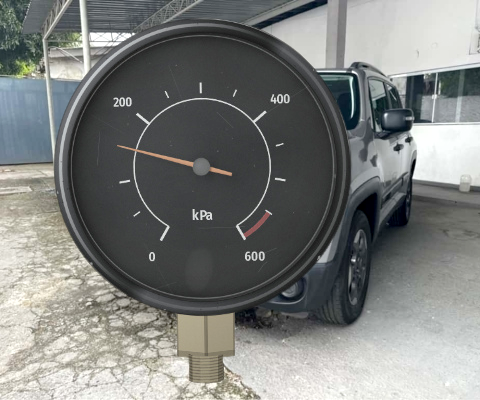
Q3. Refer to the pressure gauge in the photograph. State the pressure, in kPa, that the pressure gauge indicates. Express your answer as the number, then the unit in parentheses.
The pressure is 150 (kPa)
